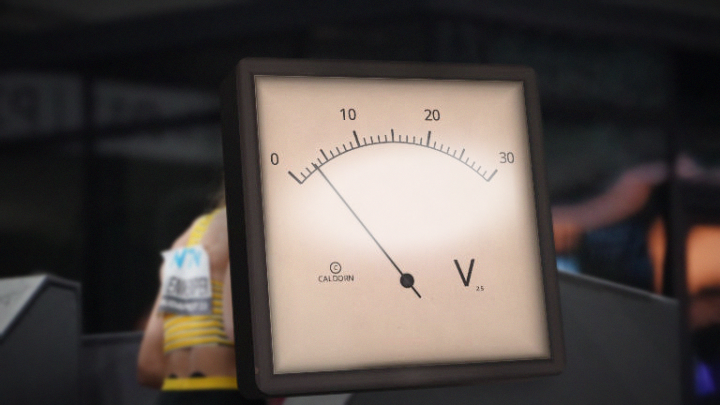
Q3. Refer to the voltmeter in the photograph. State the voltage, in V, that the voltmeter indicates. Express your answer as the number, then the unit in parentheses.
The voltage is 3 (V)
